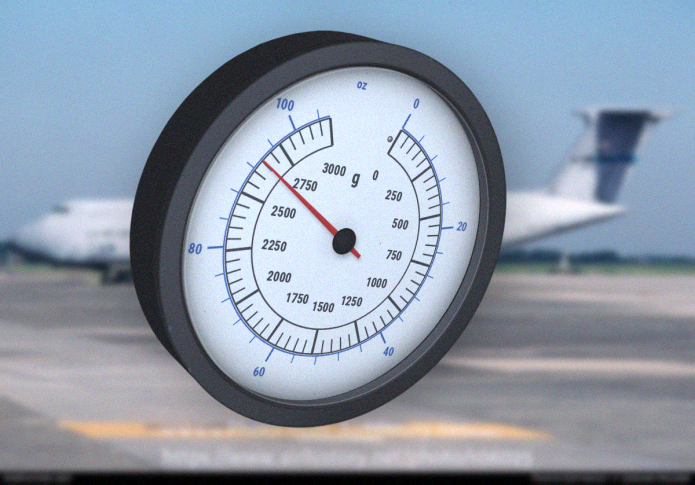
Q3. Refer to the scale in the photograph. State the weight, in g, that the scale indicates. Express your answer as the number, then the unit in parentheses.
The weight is 2650 (g)
